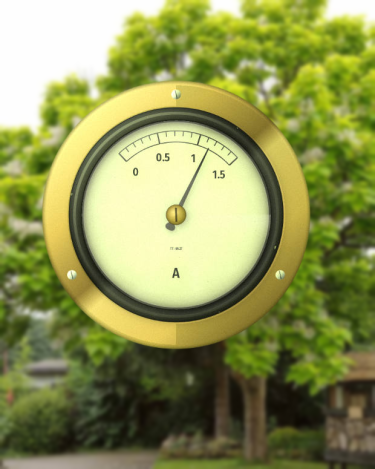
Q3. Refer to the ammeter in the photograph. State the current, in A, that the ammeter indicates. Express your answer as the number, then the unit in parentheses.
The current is 1.15 (A)
